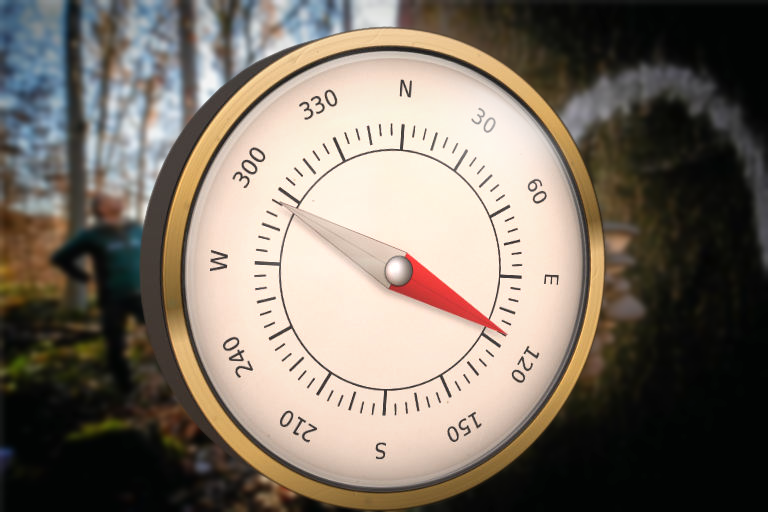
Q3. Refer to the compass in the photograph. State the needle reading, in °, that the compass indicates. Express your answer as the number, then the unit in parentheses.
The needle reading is 115 (°)
